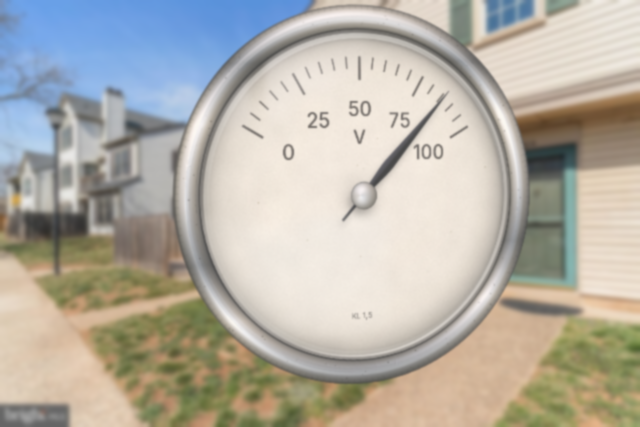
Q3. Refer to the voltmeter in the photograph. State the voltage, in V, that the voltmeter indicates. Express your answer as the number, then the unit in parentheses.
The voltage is 85 (V)
